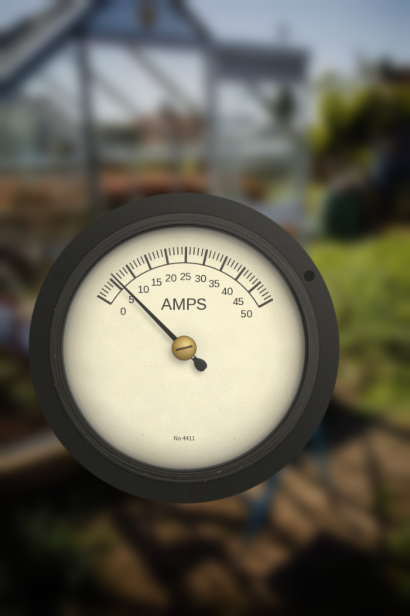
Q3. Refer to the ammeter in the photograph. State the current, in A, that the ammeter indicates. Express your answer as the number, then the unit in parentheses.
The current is 6 (A)
